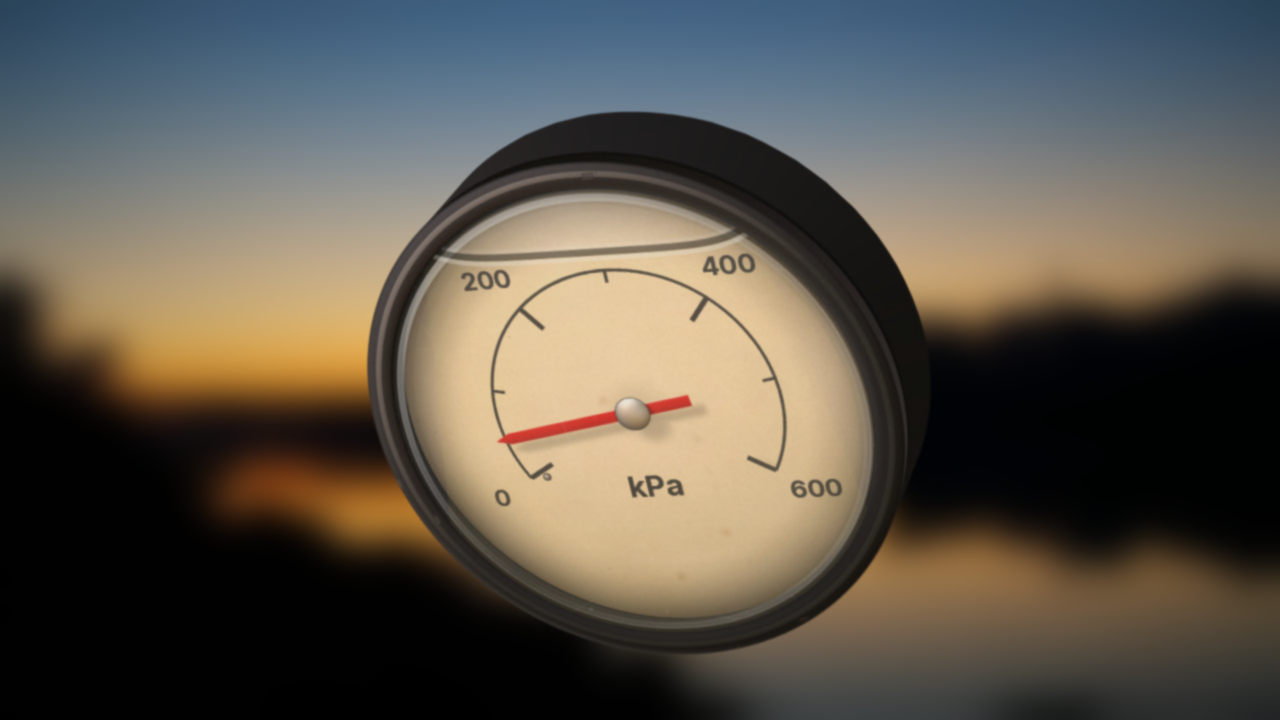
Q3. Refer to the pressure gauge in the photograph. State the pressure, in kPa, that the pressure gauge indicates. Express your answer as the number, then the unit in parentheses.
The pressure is 50 (kPa)
